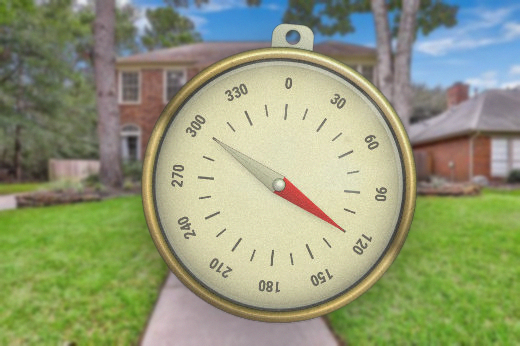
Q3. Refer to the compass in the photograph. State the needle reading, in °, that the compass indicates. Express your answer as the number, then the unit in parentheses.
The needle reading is 120 (°)
